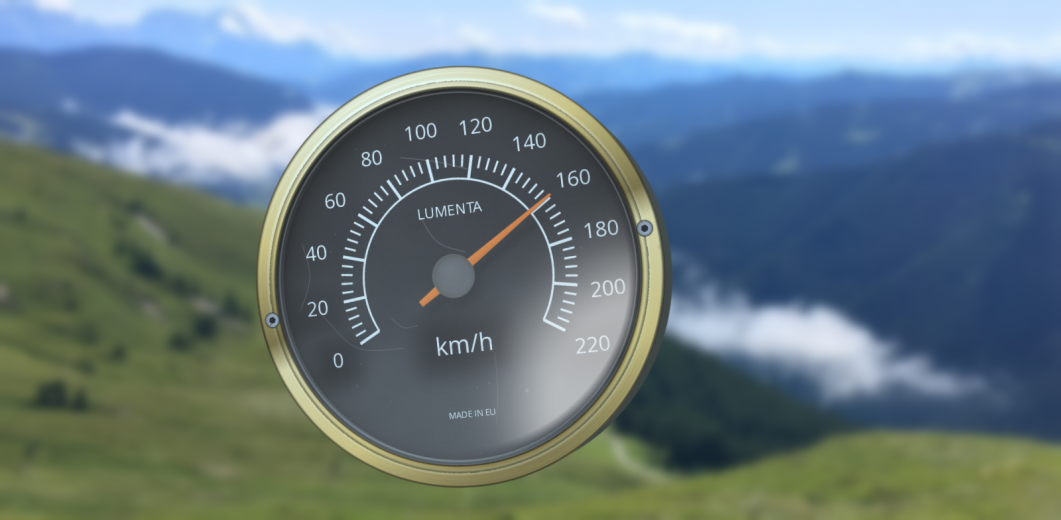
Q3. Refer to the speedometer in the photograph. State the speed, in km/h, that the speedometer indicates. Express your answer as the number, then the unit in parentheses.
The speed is 160 (km/h)
